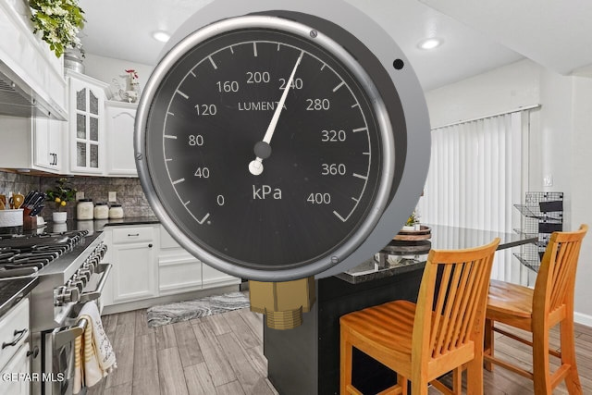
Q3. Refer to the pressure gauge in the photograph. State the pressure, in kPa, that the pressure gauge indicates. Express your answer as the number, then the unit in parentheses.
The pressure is 240 (kPa)
